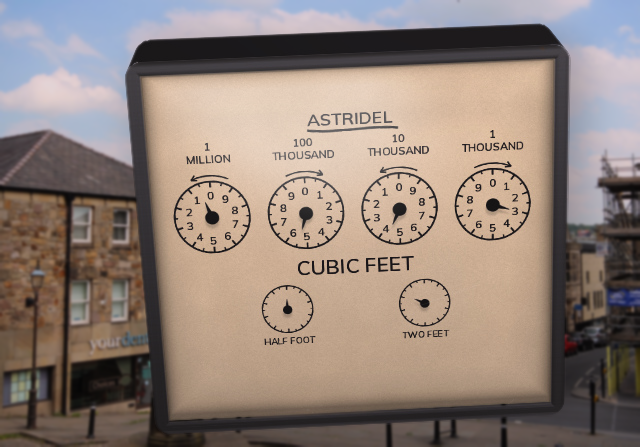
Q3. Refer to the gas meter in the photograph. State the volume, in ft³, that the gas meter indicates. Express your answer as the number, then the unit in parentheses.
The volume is 54300 (ft³)
